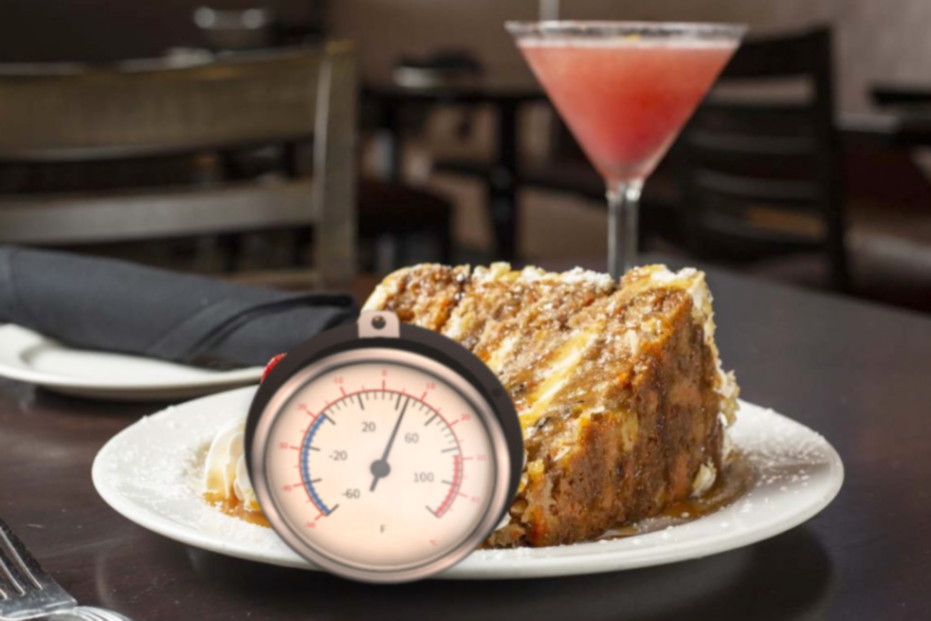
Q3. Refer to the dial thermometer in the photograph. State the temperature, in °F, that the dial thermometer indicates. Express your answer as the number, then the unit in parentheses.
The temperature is 44 (°F)
